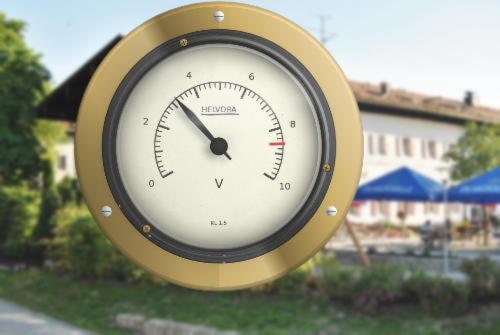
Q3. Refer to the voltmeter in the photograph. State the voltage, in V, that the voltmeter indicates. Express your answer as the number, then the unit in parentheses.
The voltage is 3.2 (V)
